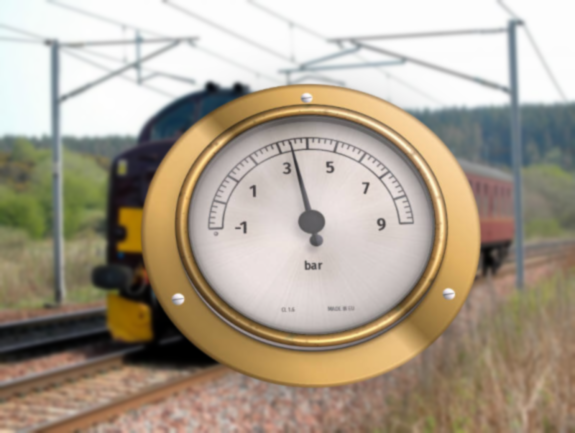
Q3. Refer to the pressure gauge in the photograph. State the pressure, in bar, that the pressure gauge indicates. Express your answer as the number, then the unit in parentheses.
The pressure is 3.4 (bar)
